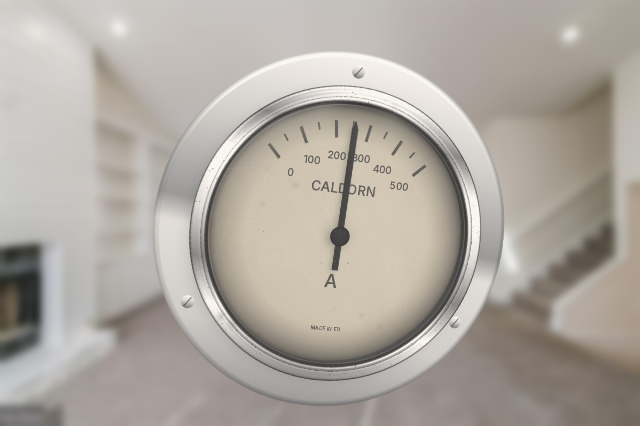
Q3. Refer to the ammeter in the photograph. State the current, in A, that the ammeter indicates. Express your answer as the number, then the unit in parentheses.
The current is 250 (A)
